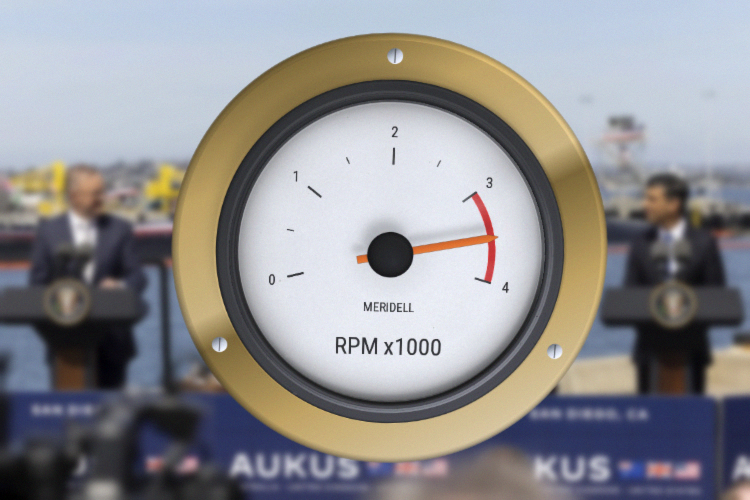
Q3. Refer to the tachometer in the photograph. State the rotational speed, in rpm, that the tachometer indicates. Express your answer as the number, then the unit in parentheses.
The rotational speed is 3500 (rpm)
